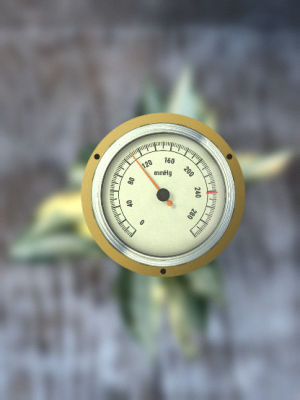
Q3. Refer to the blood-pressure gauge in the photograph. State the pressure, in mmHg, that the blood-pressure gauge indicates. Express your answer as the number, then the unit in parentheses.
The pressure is 110 (mmHg)
